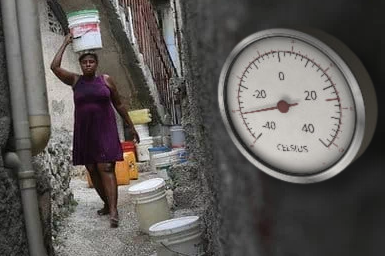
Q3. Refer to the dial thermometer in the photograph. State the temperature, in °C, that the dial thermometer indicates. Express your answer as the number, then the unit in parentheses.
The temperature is -30 (°C)
